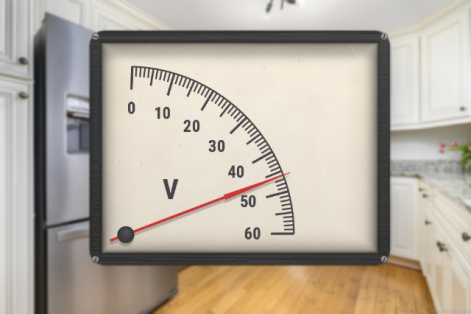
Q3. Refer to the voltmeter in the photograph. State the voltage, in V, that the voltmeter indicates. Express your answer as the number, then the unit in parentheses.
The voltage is 46 (V)
